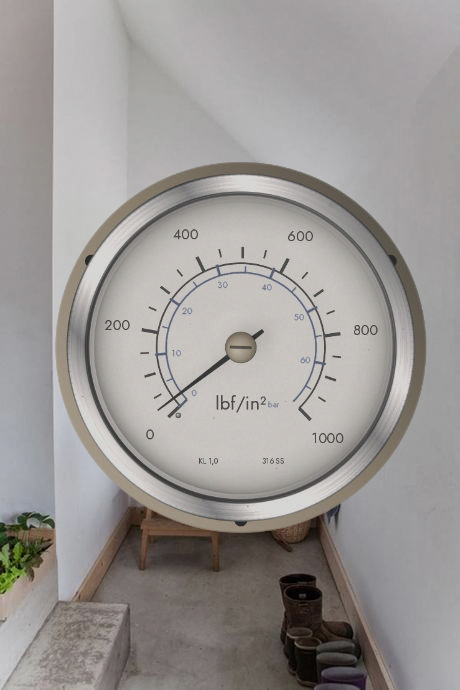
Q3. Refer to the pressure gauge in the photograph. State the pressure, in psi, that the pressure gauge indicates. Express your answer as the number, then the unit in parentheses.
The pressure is 25 (psi)
